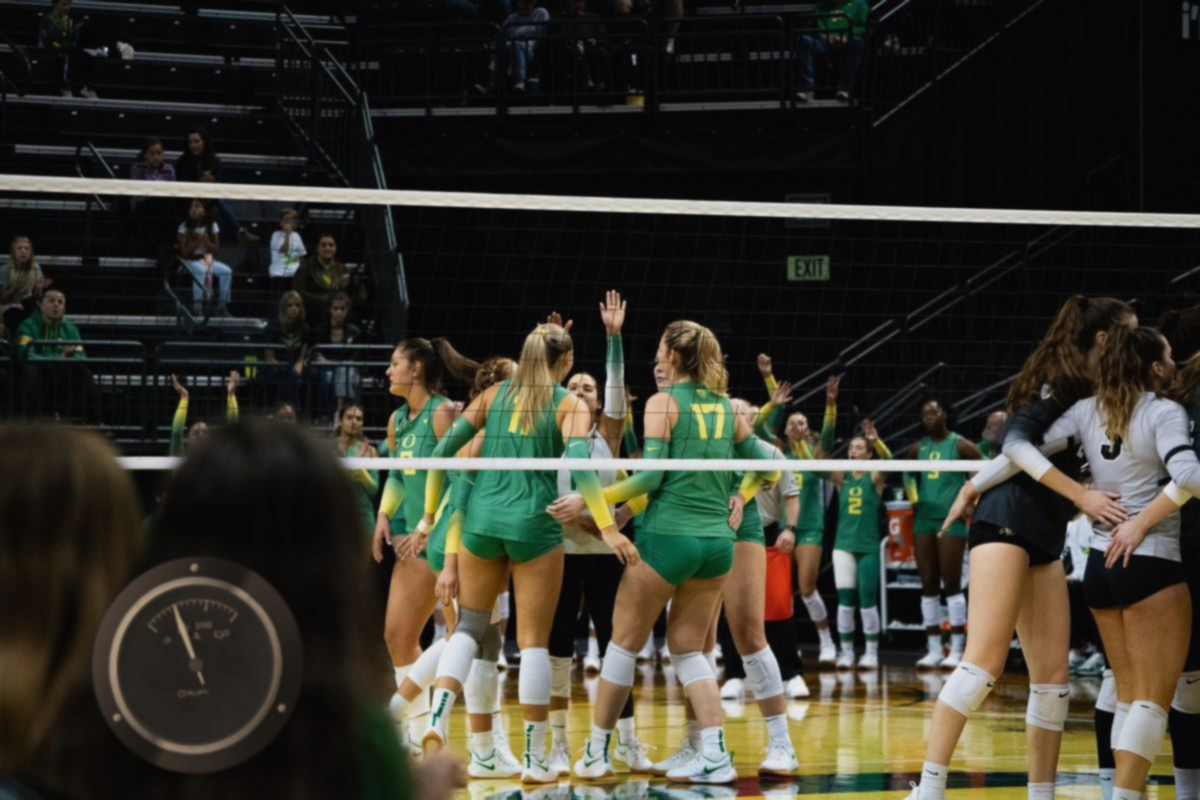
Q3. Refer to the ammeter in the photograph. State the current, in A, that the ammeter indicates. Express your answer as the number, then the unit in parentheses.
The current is 50 (A)
